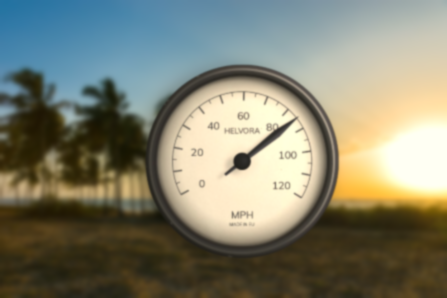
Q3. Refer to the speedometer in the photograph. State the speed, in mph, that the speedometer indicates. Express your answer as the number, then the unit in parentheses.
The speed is 85 (mph)
